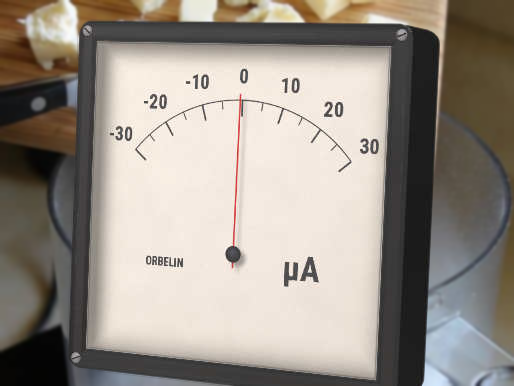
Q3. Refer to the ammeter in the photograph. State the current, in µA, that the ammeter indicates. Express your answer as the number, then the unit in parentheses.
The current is 0 (µA)
